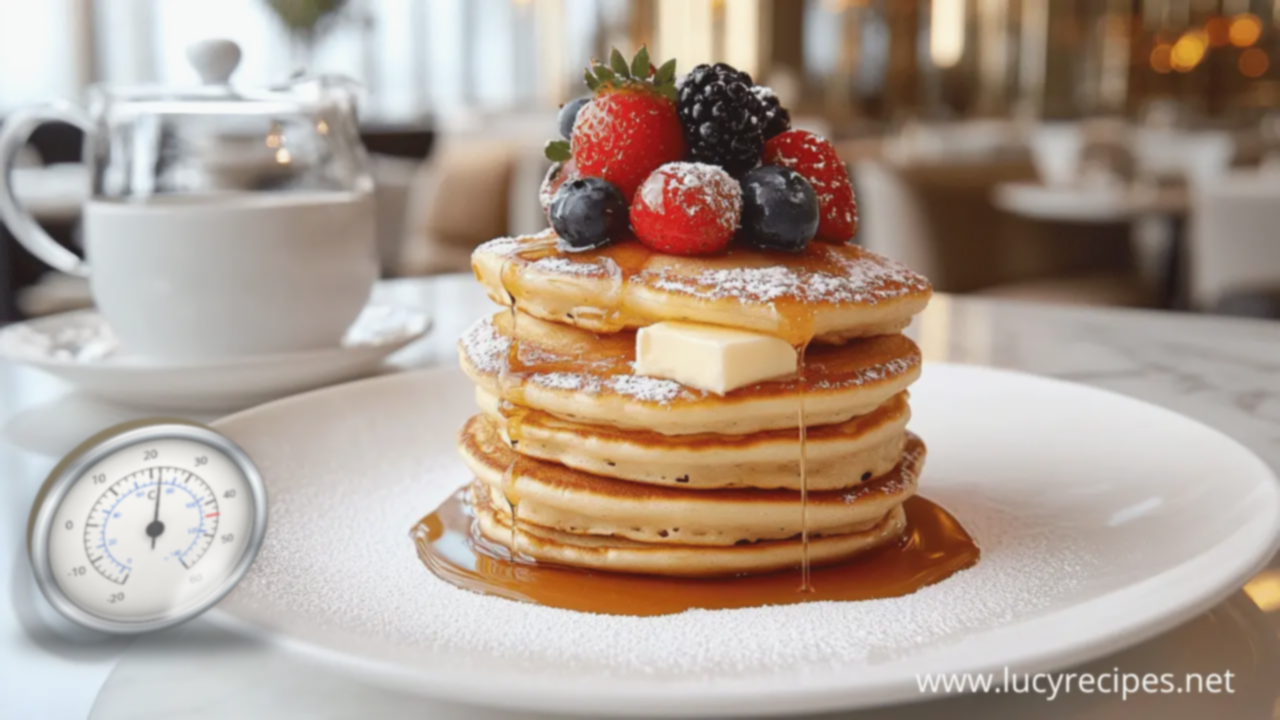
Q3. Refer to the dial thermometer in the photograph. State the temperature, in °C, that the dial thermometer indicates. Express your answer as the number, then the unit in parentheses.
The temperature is 22 (°C)
